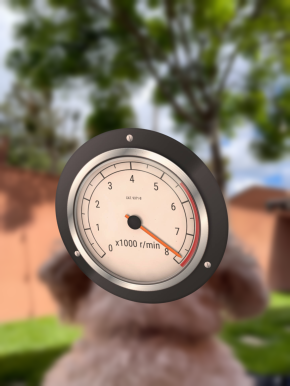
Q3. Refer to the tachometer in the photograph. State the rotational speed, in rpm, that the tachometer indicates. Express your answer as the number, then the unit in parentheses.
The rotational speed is 7750 (rpm)
